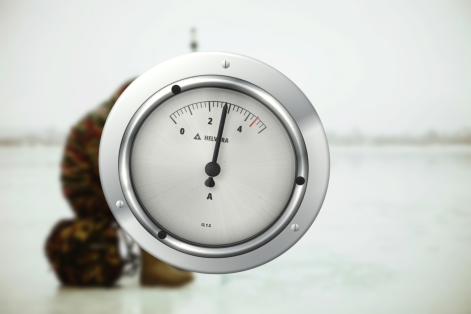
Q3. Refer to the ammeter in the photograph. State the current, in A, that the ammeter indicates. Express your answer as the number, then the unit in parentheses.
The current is 2.8 (A)
